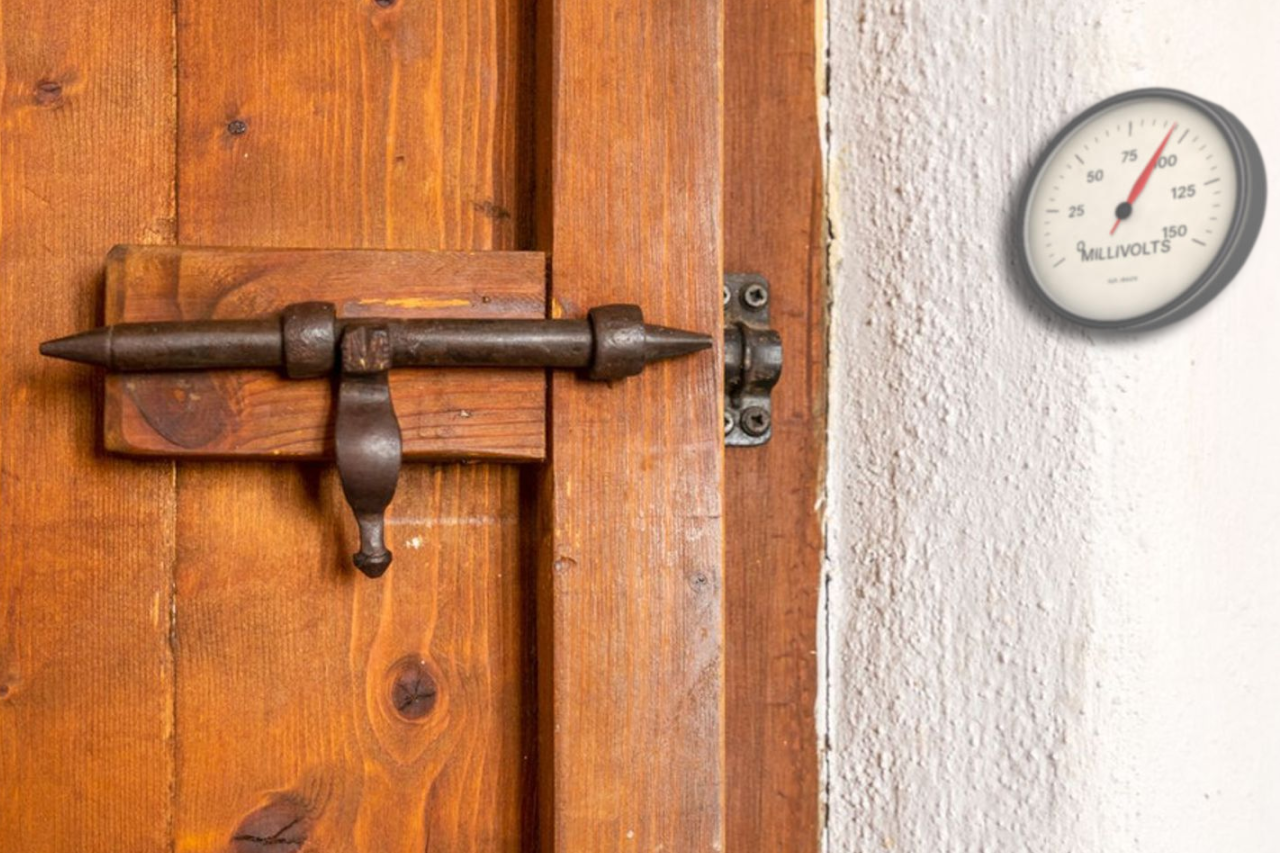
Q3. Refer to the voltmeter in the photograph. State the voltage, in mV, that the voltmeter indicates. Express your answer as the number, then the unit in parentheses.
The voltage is 95 (mV)
